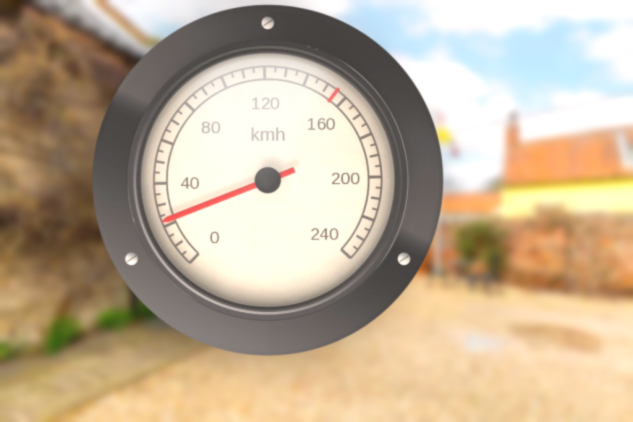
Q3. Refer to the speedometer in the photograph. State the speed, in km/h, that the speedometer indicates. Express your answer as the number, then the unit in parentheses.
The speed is 22.5 (km/h)
